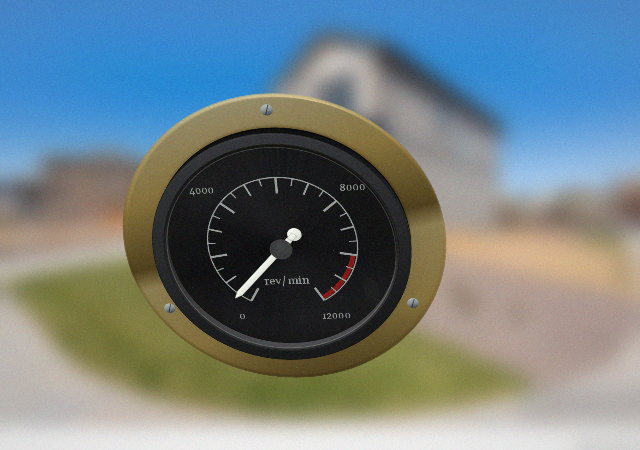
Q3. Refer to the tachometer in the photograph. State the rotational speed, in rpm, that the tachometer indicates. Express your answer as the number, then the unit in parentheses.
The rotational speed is 500 (rpm)
